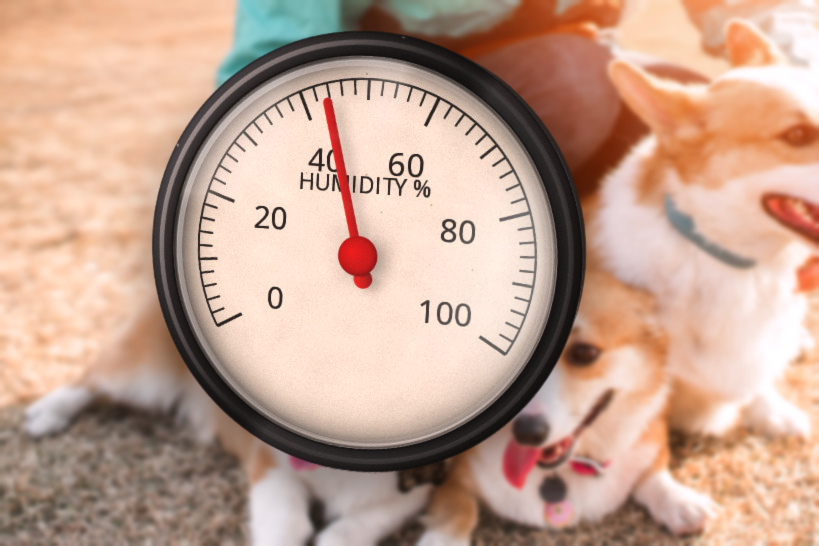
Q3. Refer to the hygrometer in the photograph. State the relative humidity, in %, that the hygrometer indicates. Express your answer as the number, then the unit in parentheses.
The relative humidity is 44 (%)
